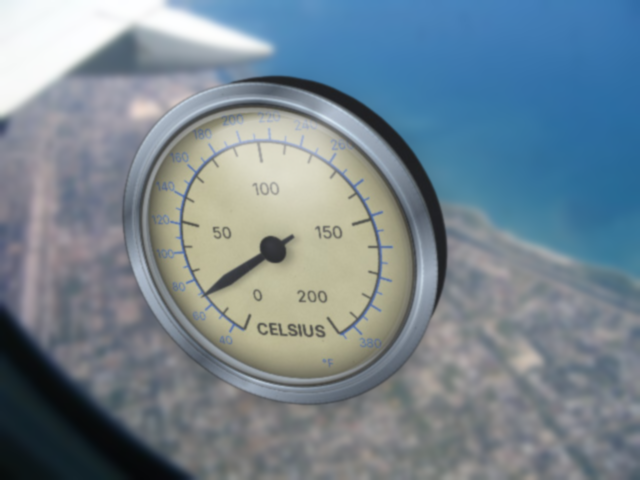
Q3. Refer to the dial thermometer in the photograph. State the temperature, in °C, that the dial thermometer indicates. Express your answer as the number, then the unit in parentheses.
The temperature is 20 (°C)
